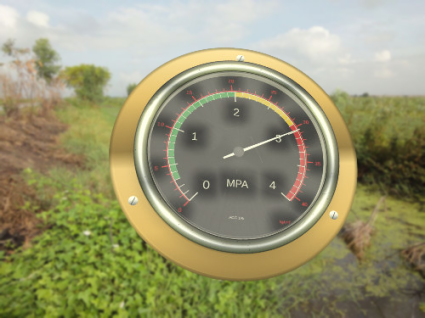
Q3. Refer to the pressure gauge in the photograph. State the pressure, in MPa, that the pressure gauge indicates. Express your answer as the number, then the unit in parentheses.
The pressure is 3 (MPa)
